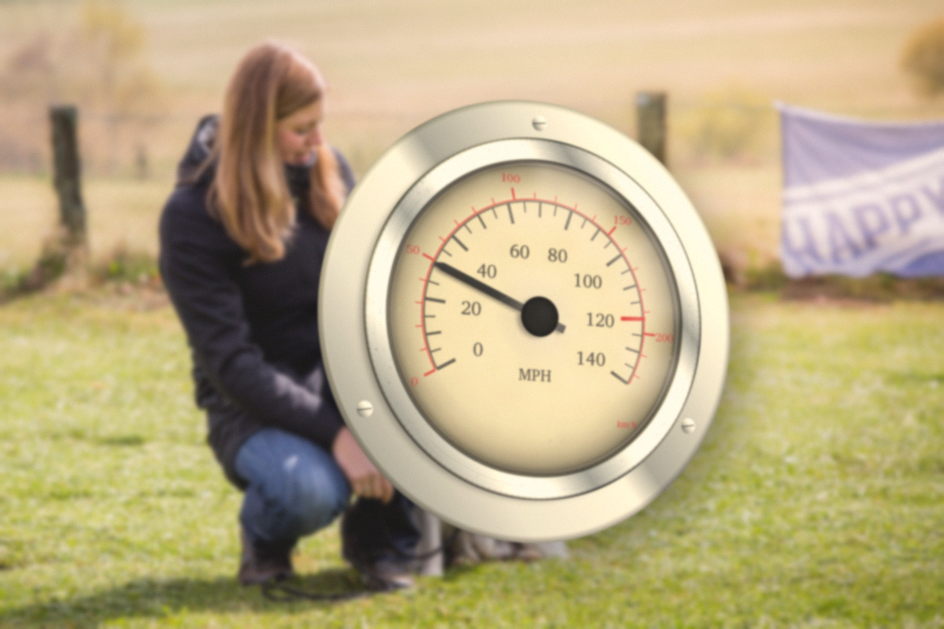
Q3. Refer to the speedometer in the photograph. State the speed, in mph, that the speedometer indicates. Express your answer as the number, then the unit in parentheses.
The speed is 30 (mph)
